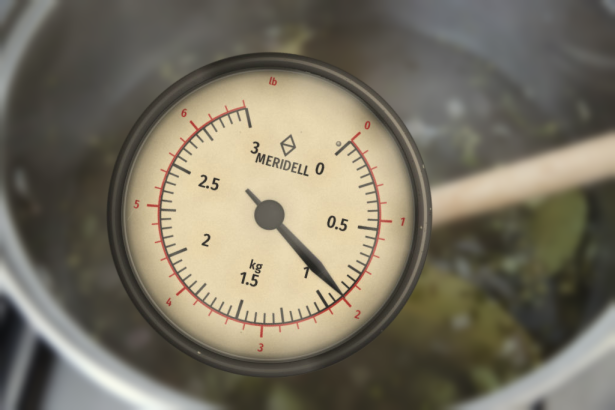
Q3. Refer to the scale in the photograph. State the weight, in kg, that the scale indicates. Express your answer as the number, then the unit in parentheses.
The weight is 0.9 (kg)
